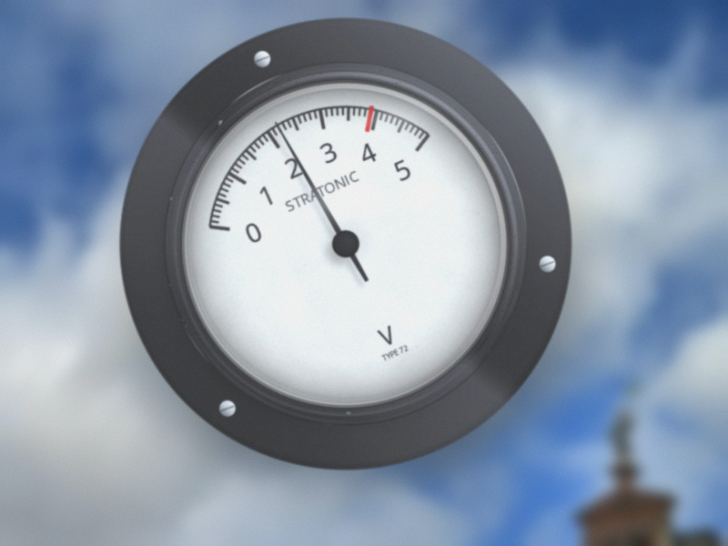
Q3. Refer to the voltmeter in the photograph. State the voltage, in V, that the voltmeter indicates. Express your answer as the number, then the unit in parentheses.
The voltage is 2.2 (V)
